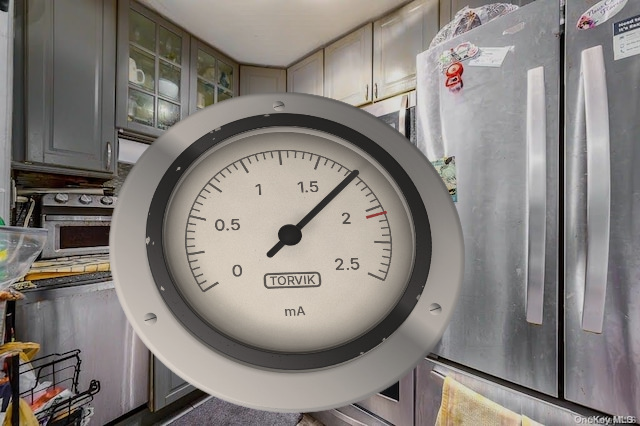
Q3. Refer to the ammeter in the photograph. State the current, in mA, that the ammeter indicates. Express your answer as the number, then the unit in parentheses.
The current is 1.75 (mA)
